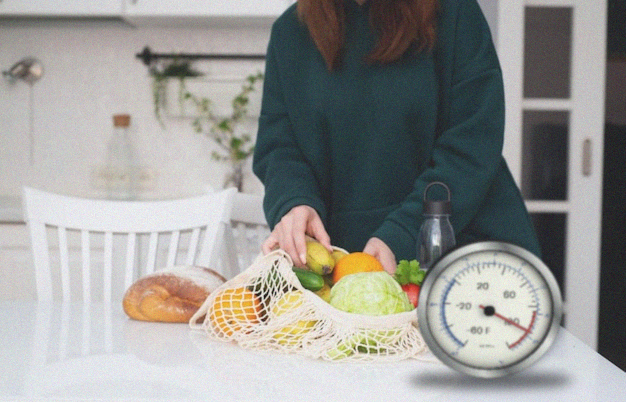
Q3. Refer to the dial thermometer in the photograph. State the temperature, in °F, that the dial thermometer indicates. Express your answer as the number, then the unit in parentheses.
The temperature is 100 (°F)
